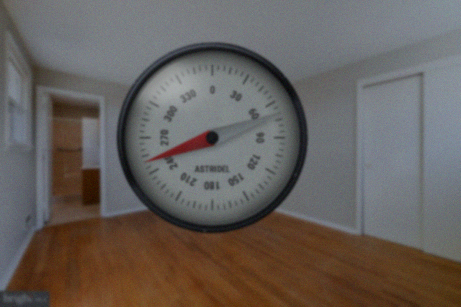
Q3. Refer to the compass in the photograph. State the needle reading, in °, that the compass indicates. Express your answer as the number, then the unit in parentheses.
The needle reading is 250 (°)
